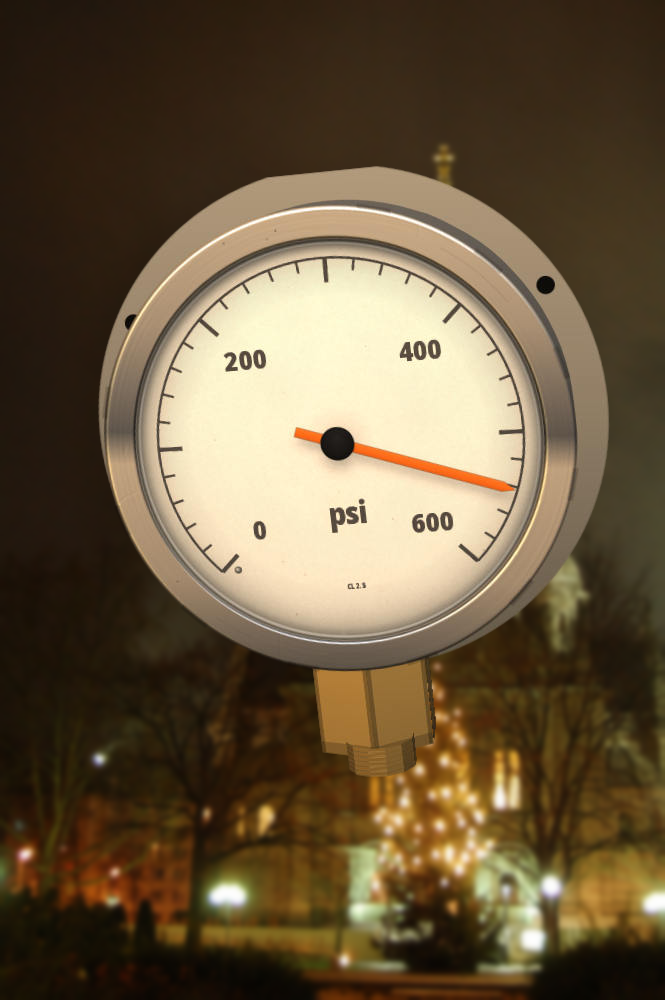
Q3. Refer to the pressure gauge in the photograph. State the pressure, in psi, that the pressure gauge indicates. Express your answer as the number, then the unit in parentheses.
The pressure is 540 (psi)
